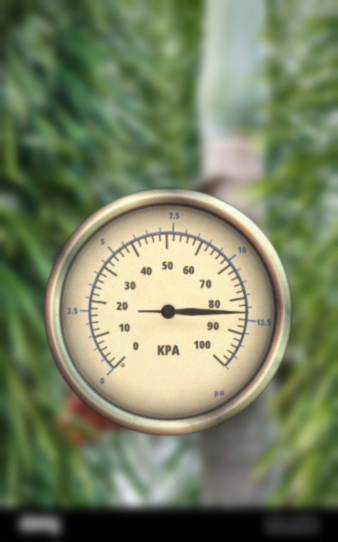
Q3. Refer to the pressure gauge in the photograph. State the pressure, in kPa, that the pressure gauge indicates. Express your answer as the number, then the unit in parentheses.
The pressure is 84 (kPa)
